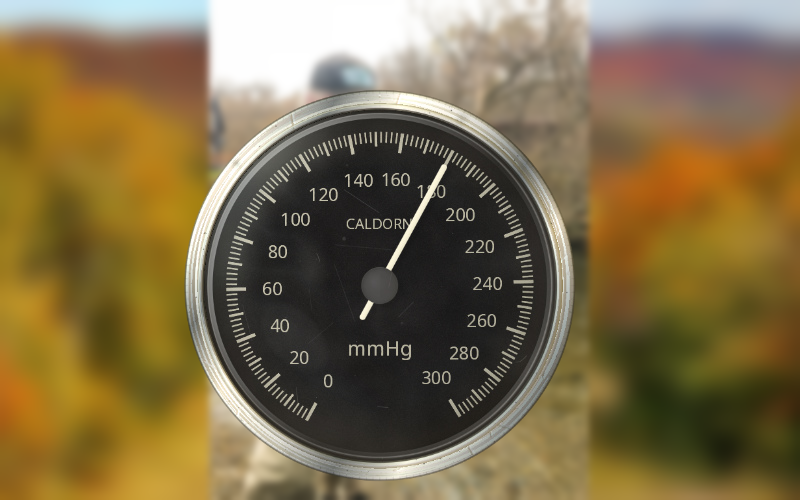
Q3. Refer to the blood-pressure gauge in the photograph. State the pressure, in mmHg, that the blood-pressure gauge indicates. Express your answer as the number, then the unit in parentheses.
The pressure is 180 (mmHg)
